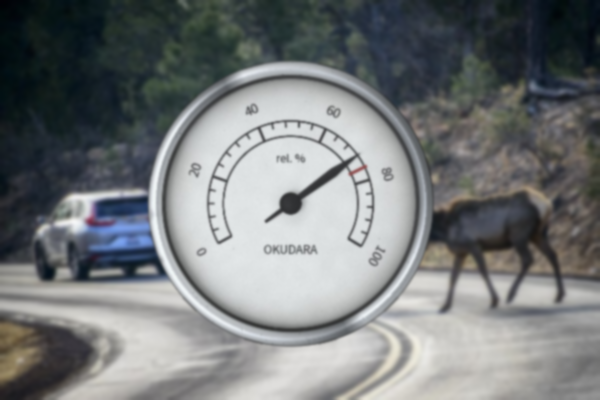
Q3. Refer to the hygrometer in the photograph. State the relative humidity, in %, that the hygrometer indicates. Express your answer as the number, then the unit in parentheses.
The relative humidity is 72 (%)
